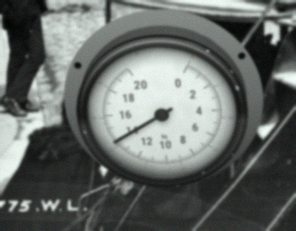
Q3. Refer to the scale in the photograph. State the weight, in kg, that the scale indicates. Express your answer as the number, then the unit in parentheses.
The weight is 14 (kg)
